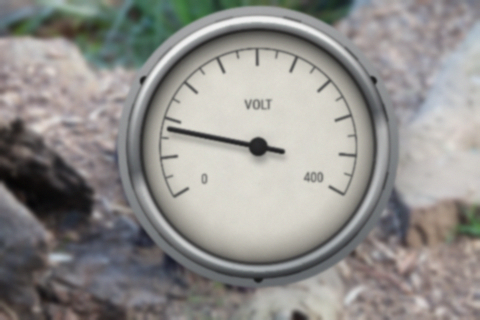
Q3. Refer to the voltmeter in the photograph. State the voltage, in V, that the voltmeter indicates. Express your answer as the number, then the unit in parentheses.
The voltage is 70 (V)
